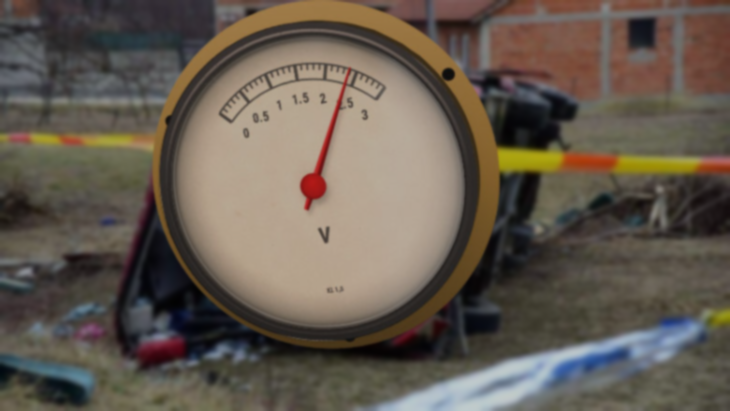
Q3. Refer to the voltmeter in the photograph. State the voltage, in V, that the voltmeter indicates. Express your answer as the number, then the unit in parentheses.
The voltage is 2.4 (V)
